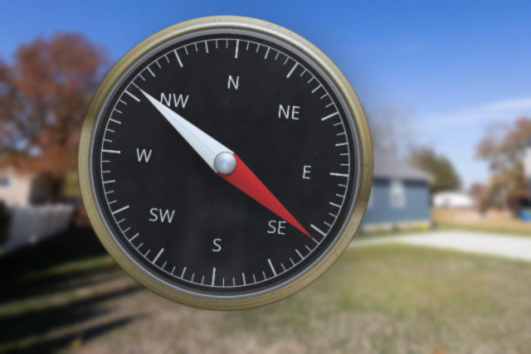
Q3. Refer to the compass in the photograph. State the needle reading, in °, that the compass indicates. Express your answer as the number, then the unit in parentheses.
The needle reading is 125 (°)
